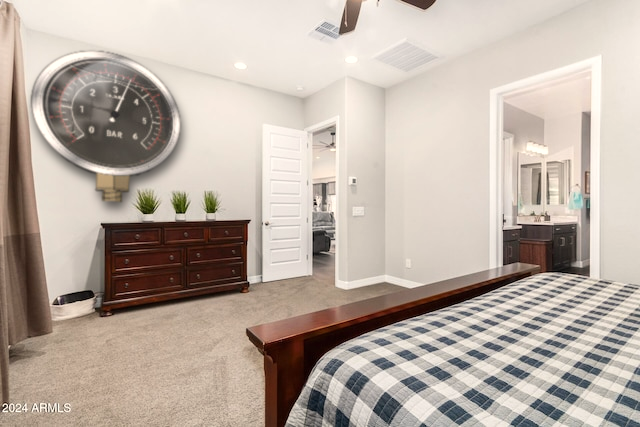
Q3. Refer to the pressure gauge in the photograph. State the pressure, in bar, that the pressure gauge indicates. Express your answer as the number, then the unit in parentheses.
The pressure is 3.4 (bar)
